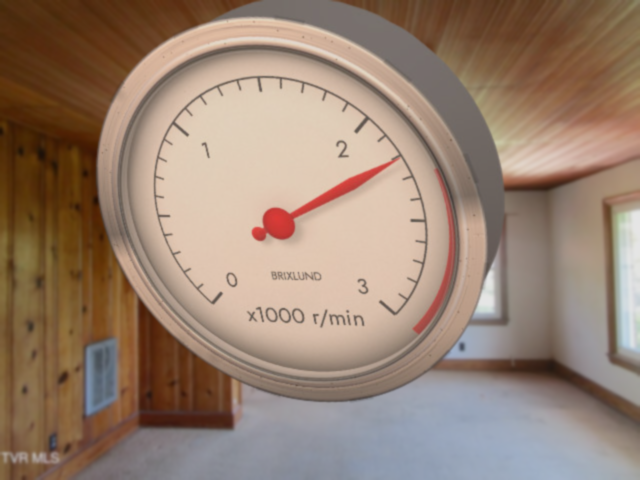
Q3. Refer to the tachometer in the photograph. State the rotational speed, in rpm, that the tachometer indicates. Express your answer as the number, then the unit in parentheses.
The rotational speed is 2200 (rpm)
